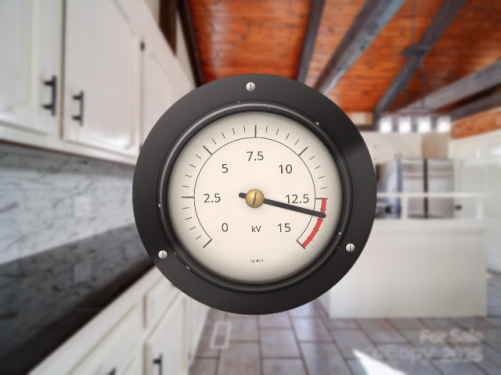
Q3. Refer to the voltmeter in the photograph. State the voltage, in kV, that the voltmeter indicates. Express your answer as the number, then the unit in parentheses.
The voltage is 13.25 (kV)
